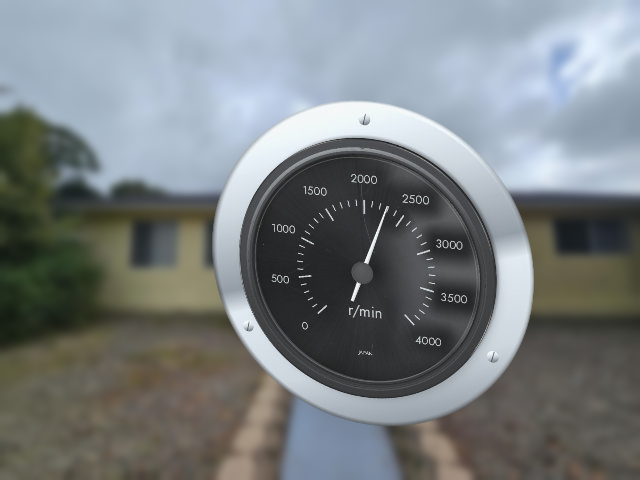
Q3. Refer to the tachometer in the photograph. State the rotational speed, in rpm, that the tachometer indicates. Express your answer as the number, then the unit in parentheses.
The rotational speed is 2300 (rpm)
